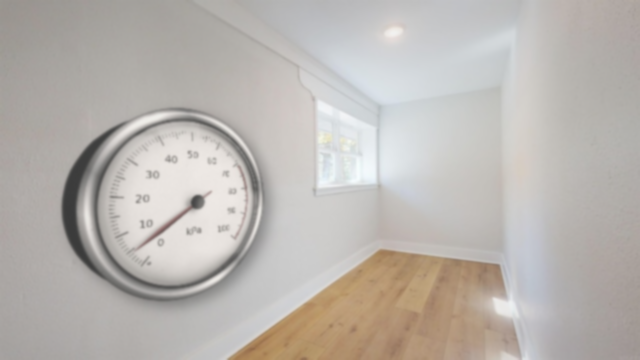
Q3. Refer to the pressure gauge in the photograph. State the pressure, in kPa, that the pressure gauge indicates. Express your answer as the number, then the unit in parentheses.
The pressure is 5 (kPa)
